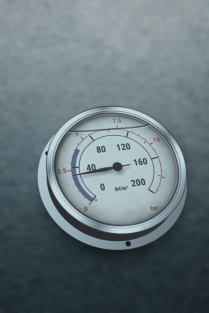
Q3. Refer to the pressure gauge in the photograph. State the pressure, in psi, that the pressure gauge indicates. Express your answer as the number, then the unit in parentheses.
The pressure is 30 (psi)
